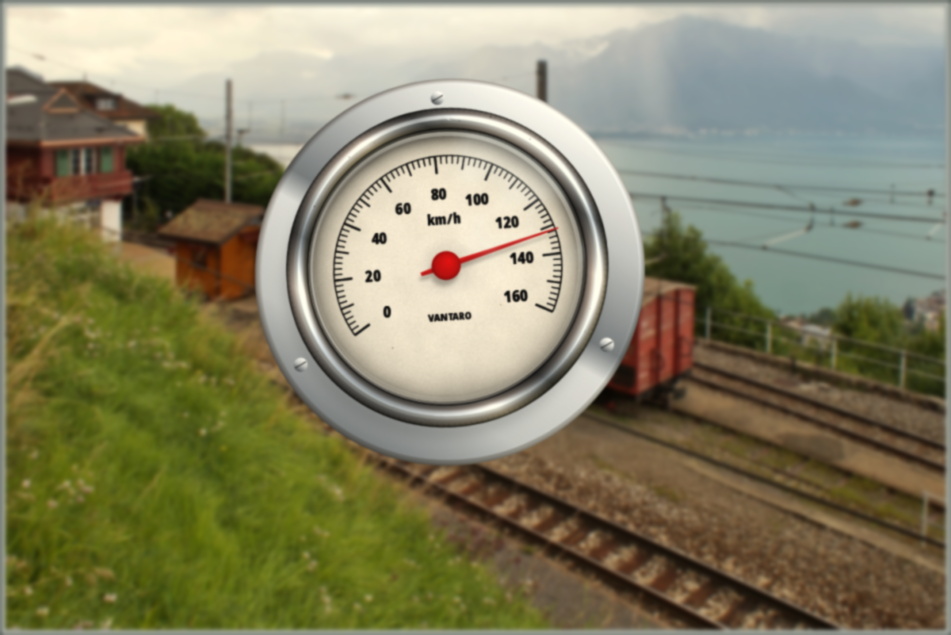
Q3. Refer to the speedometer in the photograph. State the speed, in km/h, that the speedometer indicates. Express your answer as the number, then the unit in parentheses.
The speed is 132 (km/h)
